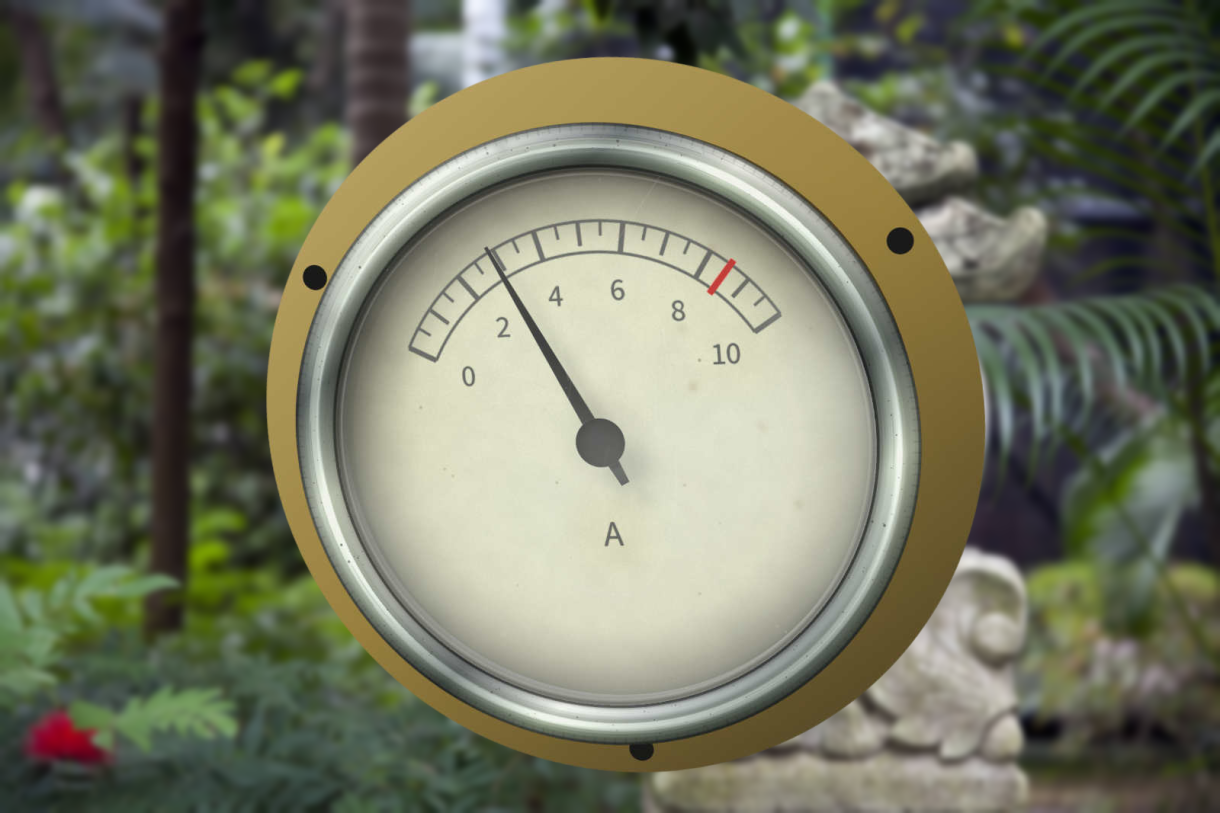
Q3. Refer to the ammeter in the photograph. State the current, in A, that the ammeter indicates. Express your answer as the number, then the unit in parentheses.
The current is 3 (A)
